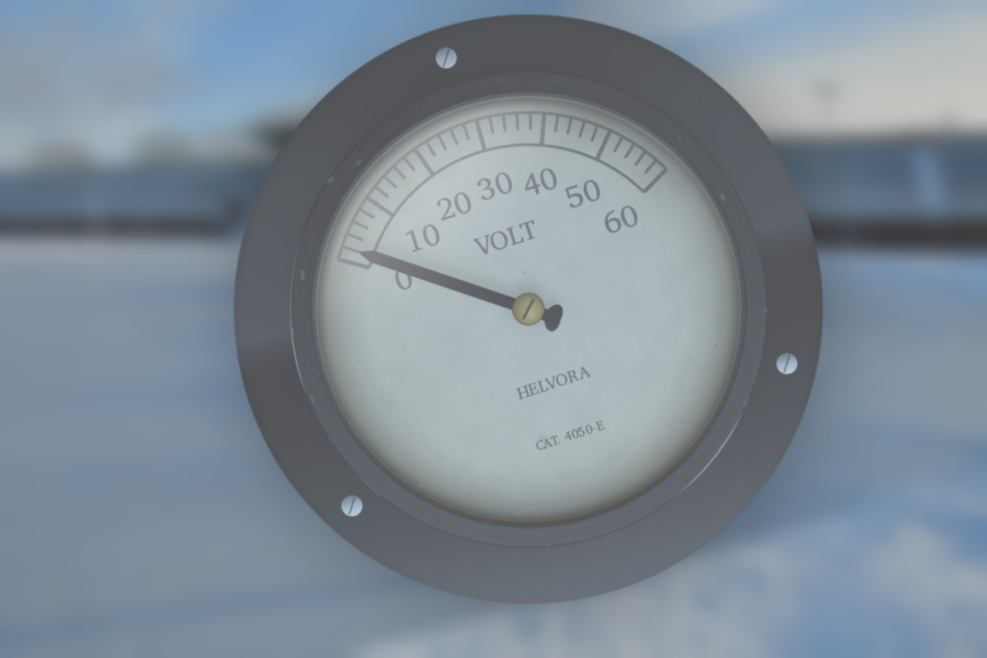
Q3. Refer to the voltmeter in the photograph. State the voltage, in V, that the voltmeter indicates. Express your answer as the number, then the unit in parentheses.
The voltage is 2 (V)
